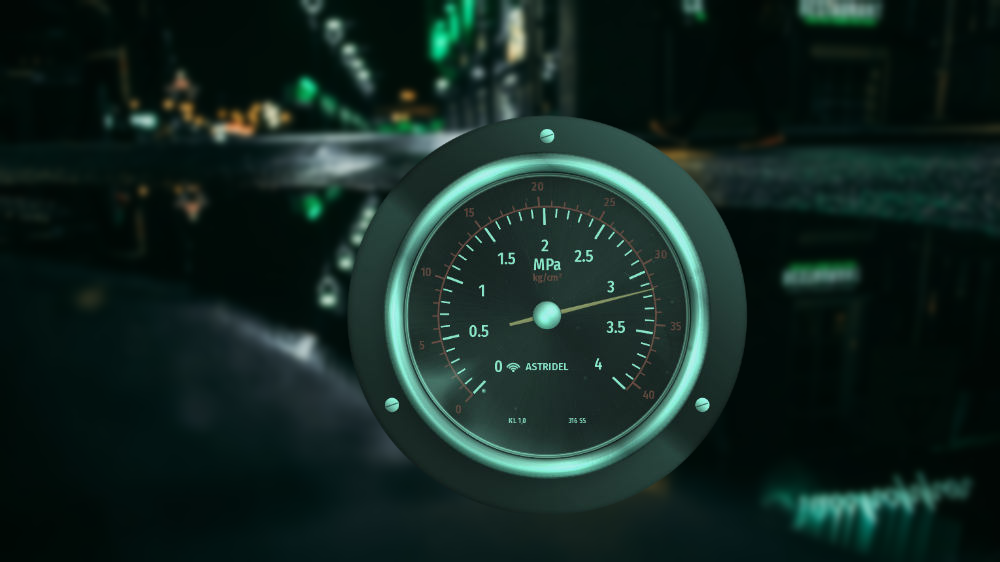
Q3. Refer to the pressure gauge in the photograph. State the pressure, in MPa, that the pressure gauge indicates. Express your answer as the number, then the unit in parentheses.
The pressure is 3.15 (MPa)
